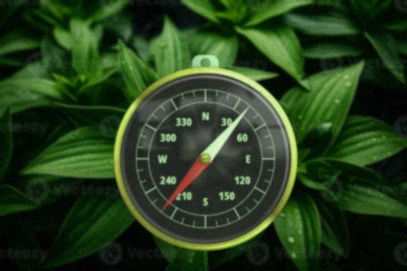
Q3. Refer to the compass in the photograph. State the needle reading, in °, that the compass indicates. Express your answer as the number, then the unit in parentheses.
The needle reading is 220 (°)
